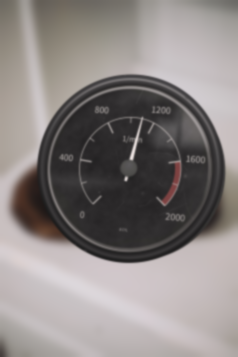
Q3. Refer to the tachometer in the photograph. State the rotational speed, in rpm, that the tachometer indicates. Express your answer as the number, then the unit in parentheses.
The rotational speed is 1100 (rpm)
